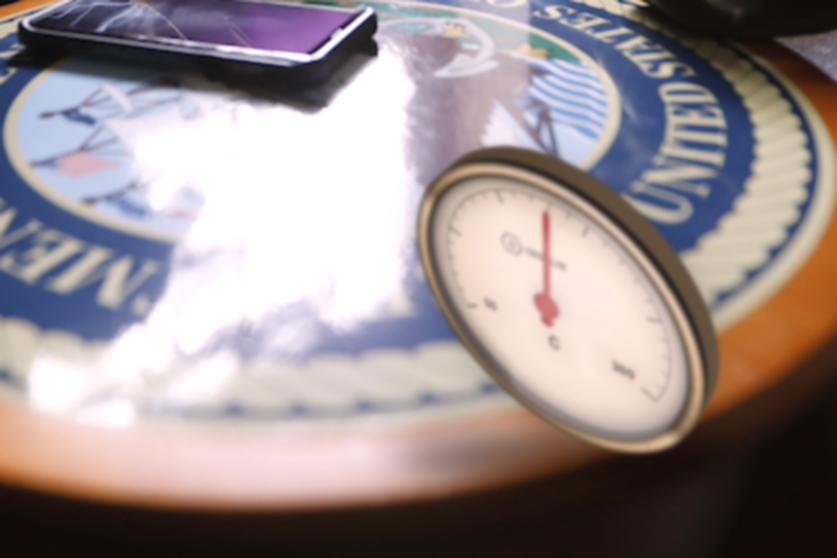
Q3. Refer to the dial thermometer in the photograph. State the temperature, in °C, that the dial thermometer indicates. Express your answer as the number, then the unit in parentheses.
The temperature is 180 (°C)
